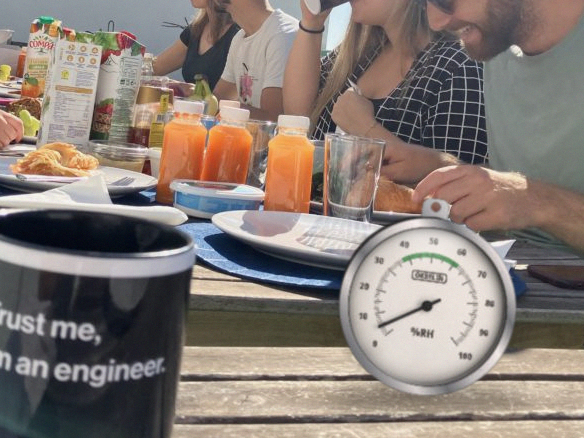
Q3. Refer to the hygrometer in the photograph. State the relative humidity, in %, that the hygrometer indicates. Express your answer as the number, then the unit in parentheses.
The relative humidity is 5 (%)
